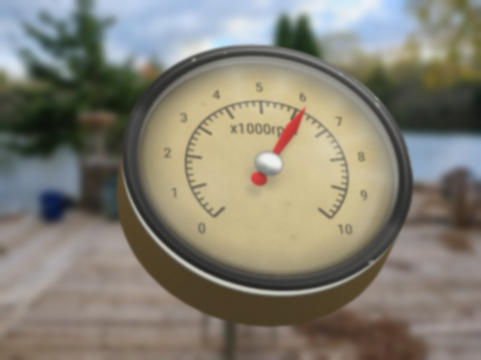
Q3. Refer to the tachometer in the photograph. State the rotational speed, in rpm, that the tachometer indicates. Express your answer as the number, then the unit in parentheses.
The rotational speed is 6200 (rpm)
